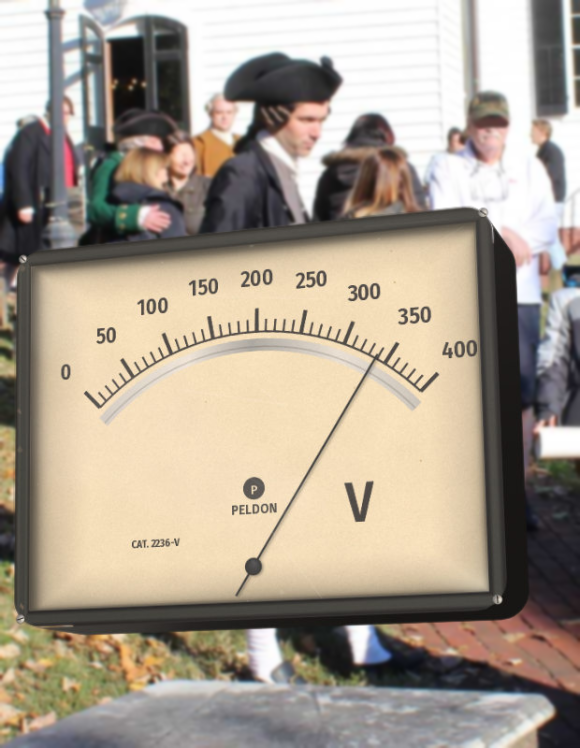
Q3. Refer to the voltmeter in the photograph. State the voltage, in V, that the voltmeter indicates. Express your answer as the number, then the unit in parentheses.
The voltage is 340 (V)
